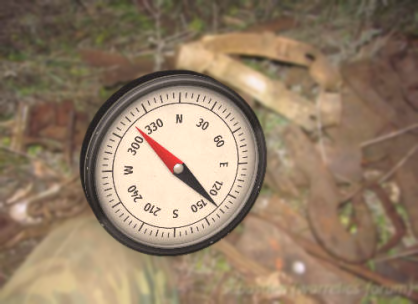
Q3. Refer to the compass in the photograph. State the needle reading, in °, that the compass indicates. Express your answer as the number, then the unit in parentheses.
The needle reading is 315 (°)
